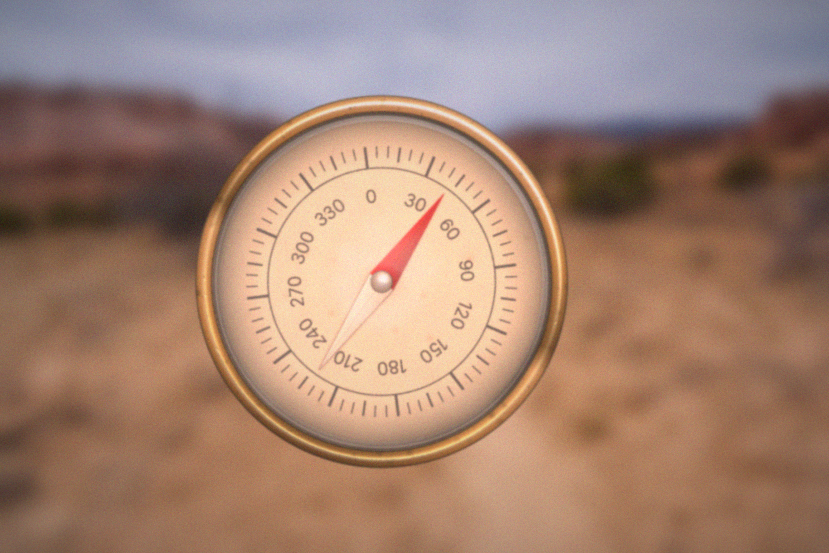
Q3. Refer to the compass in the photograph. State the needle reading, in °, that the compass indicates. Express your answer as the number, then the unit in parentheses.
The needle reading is 42.5 (°)
